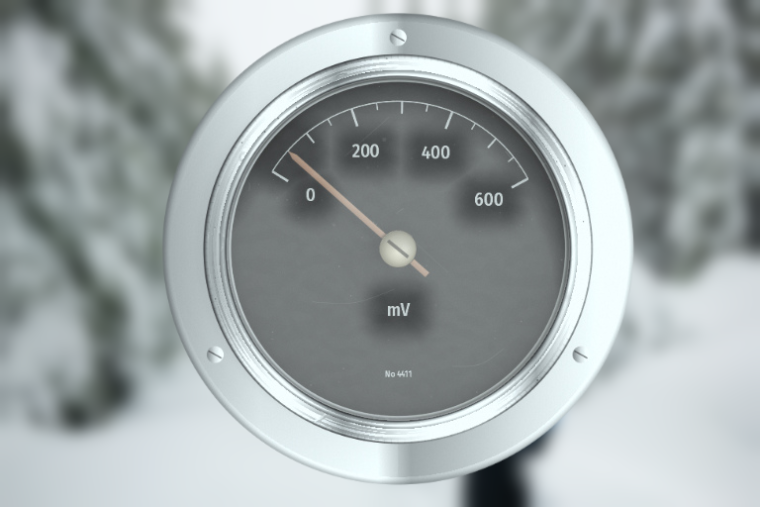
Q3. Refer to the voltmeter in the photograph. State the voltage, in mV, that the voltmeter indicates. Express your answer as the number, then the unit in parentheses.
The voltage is 50 (mV)
